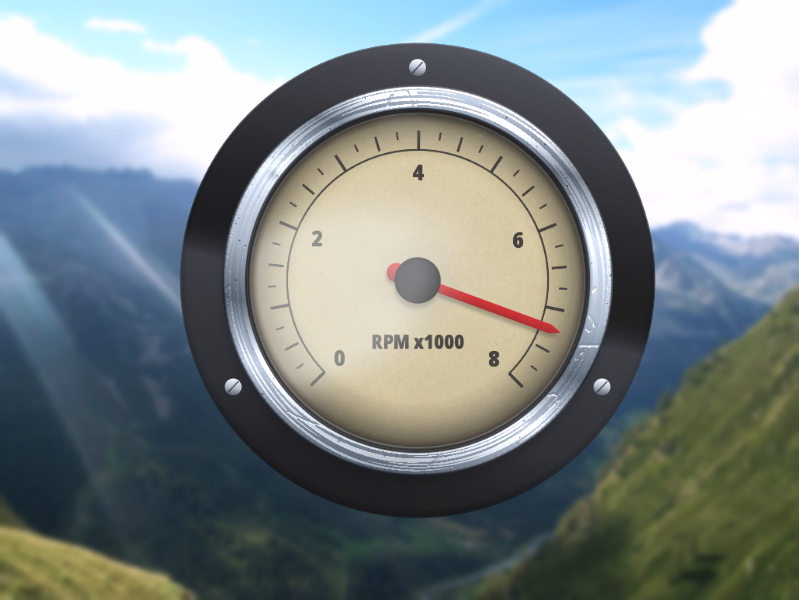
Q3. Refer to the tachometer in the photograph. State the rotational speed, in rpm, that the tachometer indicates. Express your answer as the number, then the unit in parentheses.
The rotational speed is 7250 (rpm)
